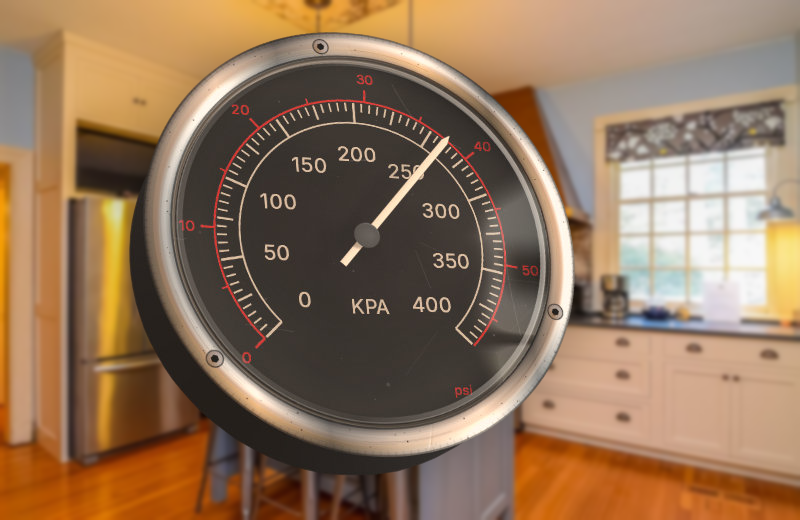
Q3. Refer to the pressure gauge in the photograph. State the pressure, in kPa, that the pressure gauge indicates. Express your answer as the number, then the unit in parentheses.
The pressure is 260 (kPa)
